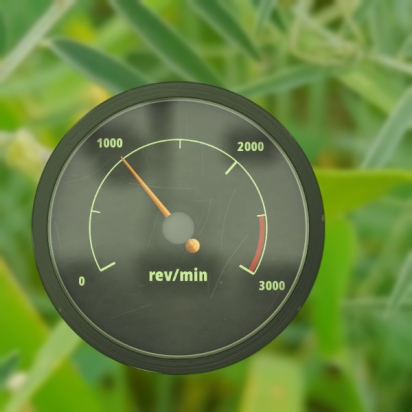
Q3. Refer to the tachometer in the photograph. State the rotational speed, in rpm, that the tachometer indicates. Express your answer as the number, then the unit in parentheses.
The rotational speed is 1000 (rpm)
